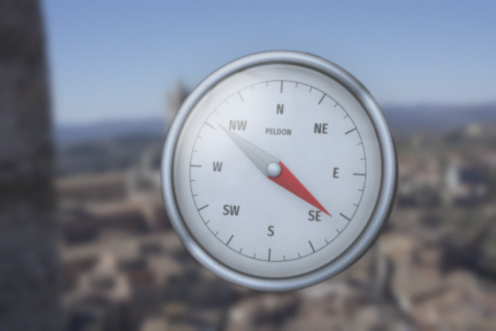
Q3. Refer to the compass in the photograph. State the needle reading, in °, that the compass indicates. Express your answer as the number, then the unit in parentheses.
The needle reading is 125 (°)
